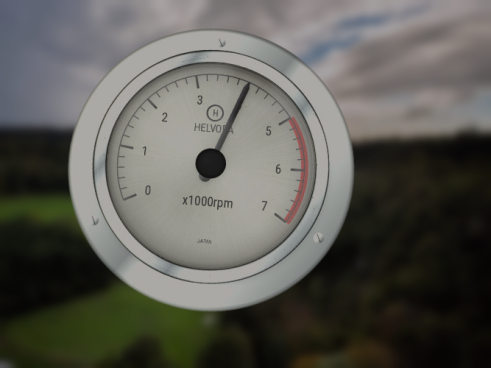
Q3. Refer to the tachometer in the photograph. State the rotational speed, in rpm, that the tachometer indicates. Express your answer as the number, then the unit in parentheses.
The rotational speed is 4000 (rpm)
